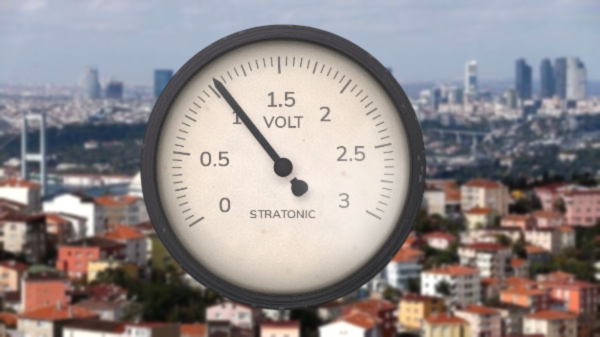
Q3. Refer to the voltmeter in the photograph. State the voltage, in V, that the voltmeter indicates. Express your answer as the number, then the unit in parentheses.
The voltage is 1.05 (V)
